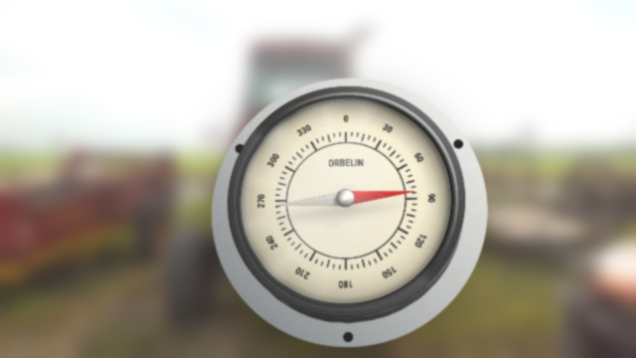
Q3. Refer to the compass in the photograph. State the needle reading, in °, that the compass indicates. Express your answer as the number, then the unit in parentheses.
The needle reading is 85 (°)
